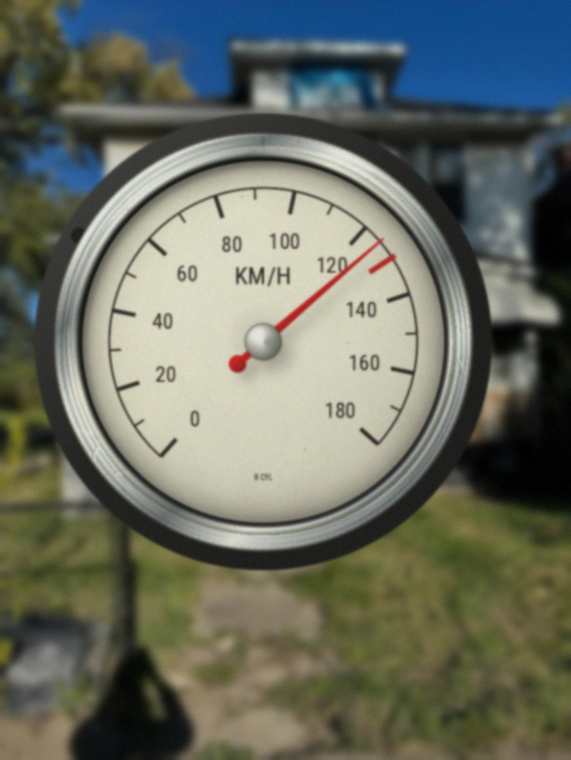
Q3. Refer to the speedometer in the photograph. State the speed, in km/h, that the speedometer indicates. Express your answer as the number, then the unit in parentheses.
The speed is 125 (km/h)
